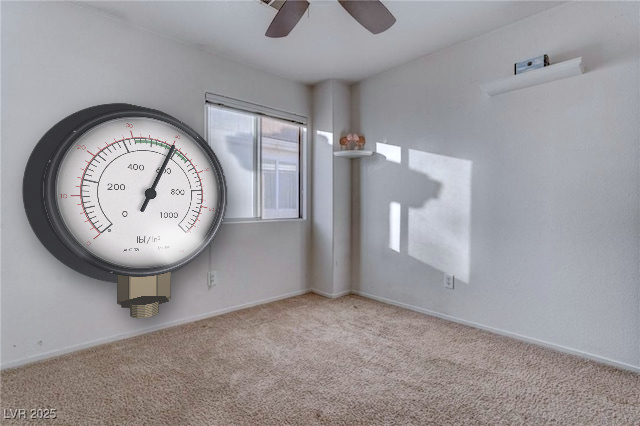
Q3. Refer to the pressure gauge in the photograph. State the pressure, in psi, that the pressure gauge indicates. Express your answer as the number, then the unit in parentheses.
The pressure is 580 (psi)
